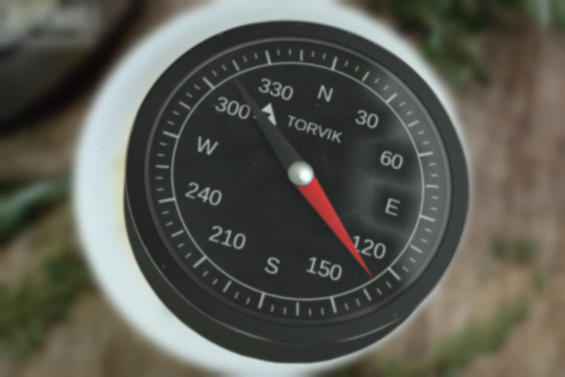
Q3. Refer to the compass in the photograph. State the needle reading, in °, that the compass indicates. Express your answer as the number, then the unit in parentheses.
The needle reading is 130 (°)
